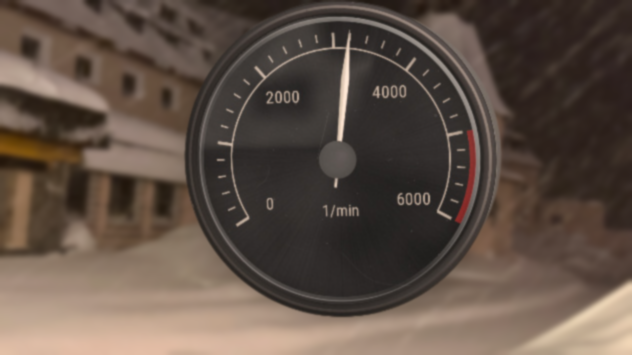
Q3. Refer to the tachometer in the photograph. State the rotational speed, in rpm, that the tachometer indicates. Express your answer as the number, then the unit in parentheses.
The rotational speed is 3200 (rpm)
